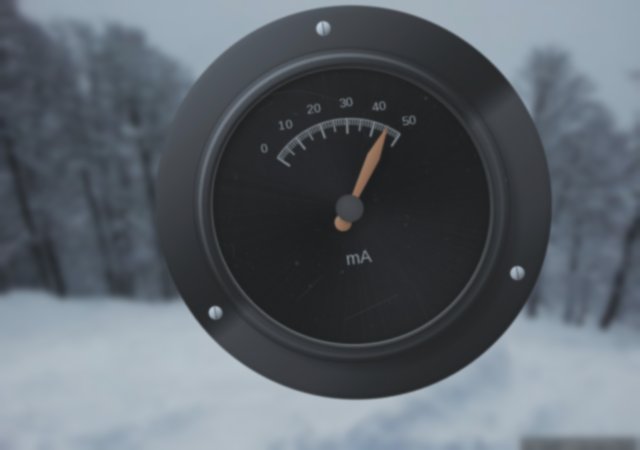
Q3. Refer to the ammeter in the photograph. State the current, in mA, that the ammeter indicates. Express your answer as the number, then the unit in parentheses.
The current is 45 (mA)
